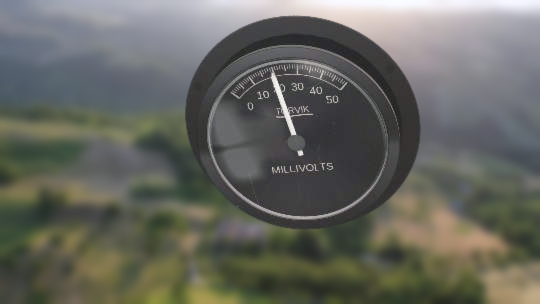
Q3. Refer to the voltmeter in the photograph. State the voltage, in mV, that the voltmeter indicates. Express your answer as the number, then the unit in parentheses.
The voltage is 20 (mV)
